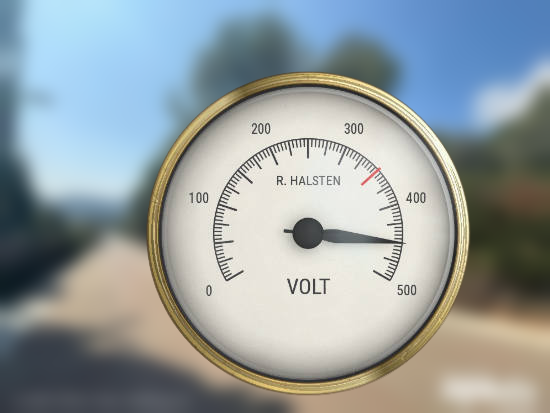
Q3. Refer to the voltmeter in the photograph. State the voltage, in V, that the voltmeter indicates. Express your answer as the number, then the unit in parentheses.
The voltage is 450 (V)
